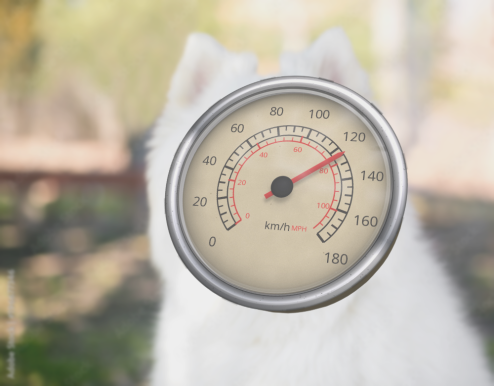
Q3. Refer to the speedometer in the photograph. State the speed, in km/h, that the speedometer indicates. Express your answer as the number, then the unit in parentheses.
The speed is 125 (km/h)
